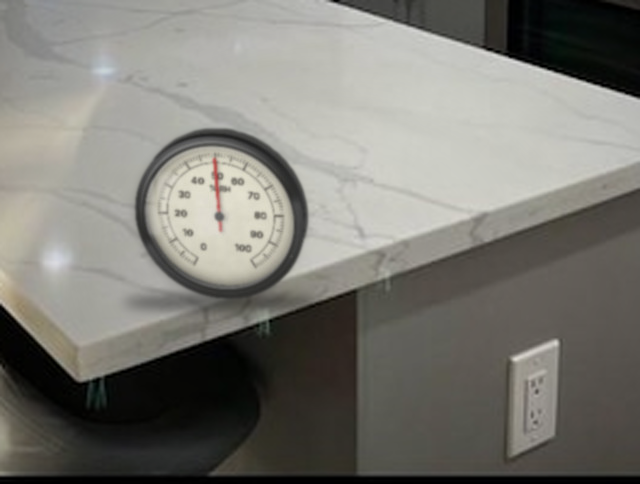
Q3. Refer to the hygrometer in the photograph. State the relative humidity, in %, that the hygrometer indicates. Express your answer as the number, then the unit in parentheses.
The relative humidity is 50 (%)
